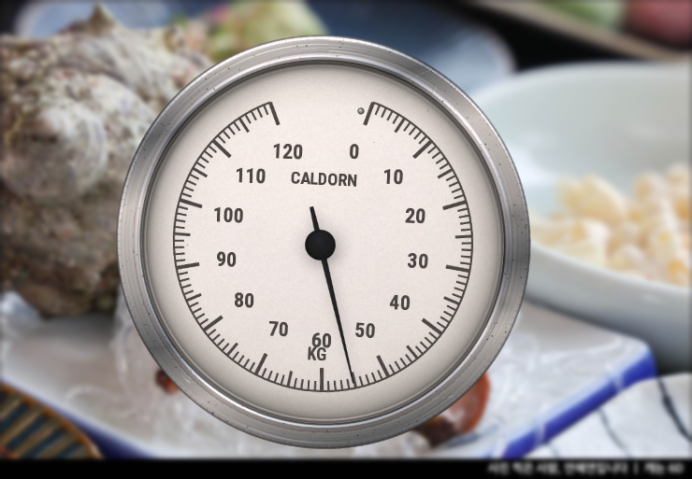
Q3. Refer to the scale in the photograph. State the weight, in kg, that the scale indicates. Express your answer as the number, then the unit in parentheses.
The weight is 55 (kg)
